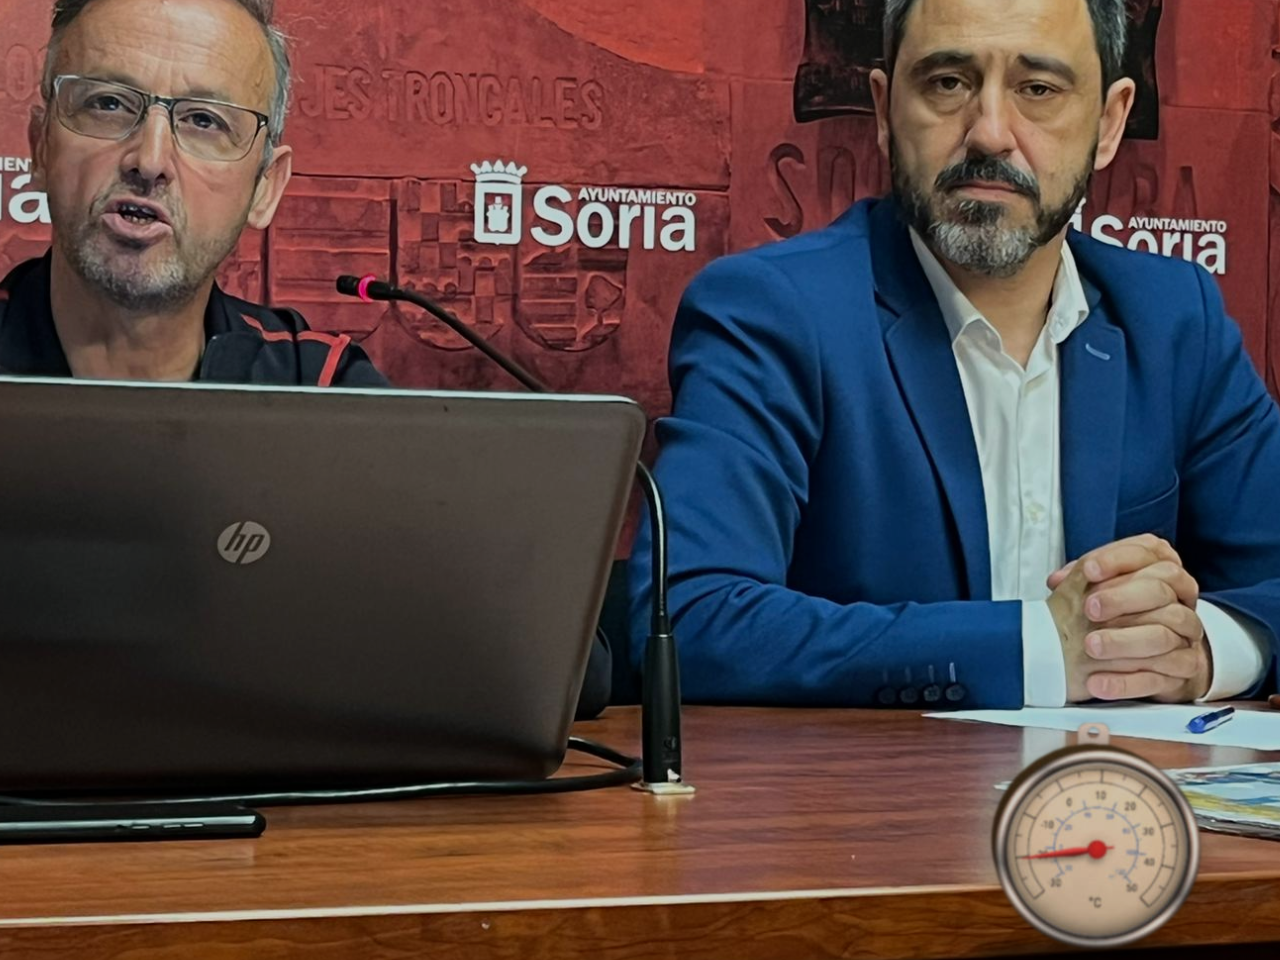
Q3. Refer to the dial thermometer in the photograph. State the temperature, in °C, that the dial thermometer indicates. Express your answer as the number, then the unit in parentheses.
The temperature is -20 (°C)
